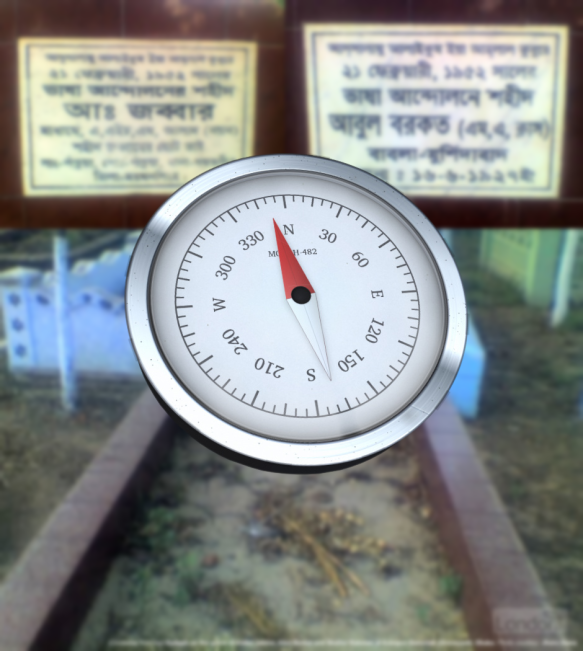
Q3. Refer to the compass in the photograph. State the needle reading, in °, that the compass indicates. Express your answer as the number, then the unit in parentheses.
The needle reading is 350 (°)
